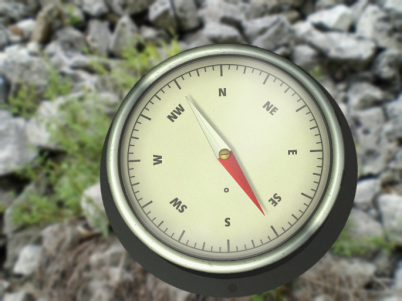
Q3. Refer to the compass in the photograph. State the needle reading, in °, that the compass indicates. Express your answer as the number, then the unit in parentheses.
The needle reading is 150 (°)
